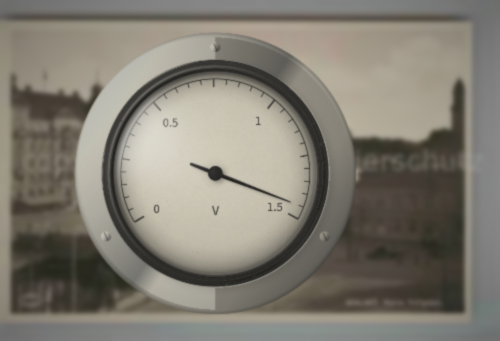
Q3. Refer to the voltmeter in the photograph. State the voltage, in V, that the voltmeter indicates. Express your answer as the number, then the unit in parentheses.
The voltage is 1.45 (V)
